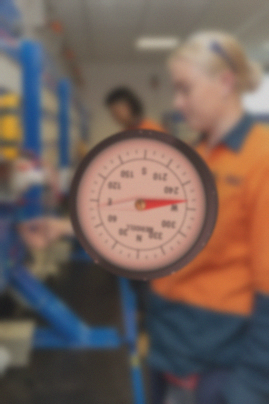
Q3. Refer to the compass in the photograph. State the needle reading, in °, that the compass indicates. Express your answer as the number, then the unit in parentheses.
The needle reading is 260 (°)
